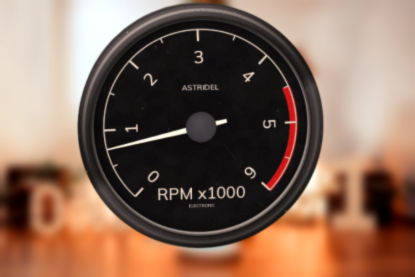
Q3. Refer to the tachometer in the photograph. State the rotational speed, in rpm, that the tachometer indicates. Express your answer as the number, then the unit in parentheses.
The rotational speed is 750 (rpm)
